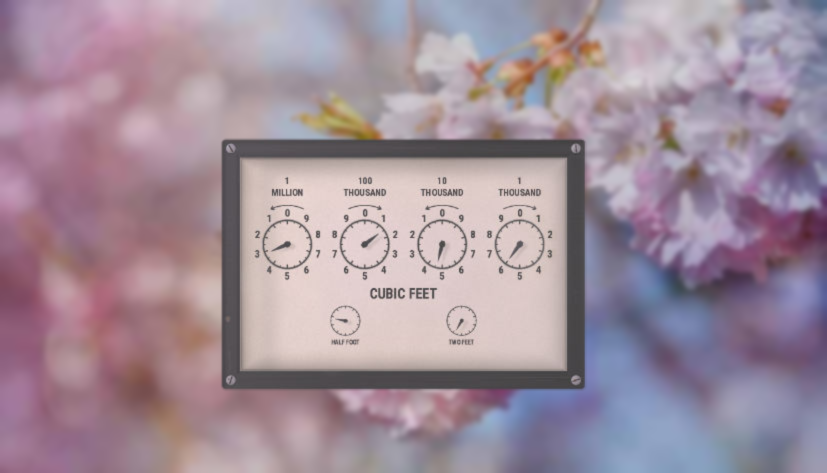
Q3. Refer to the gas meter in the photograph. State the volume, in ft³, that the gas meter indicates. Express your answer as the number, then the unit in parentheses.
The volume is 314600 (ft³)
